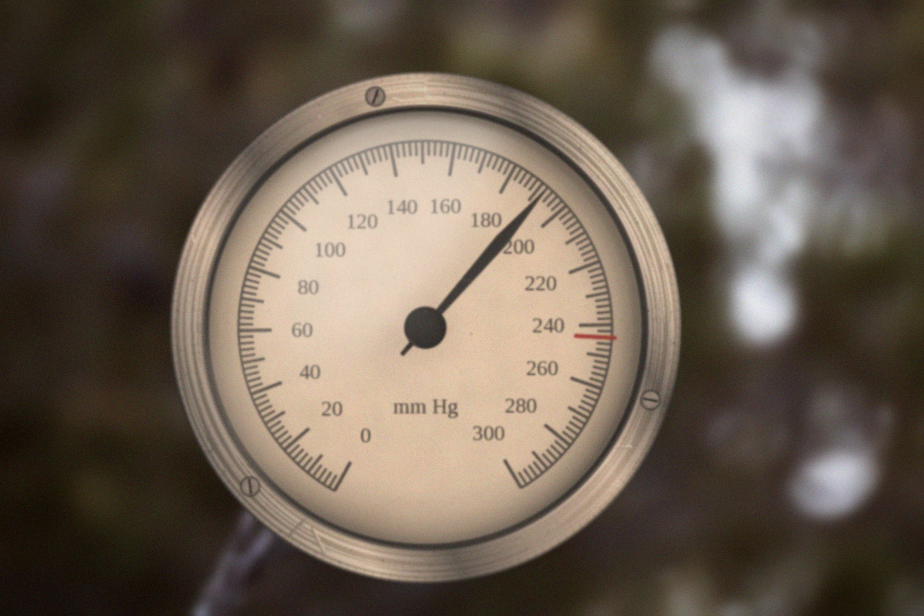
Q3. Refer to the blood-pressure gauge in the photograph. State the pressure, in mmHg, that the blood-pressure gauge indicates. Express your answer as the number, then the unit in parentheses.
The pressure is 192 (mmHg)
